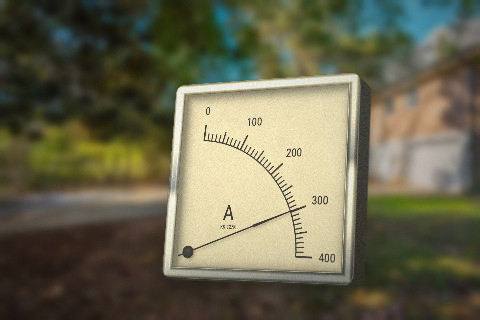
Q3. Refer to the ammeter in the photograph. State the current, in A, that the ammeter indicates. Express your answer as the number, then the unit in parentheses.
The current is 300 (A)
